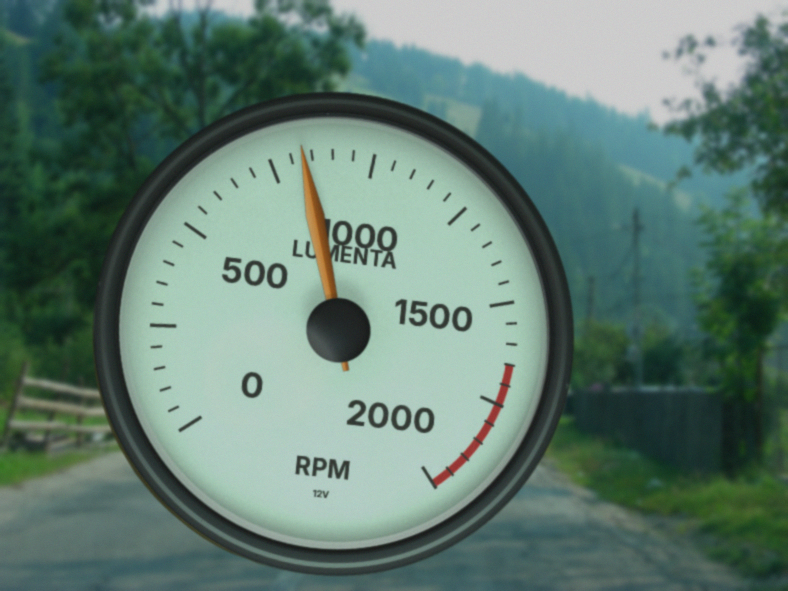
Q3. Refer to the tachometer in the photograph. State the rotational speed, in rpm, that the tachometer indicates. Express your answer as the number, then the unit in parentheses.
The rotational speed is 825 (rpm)
